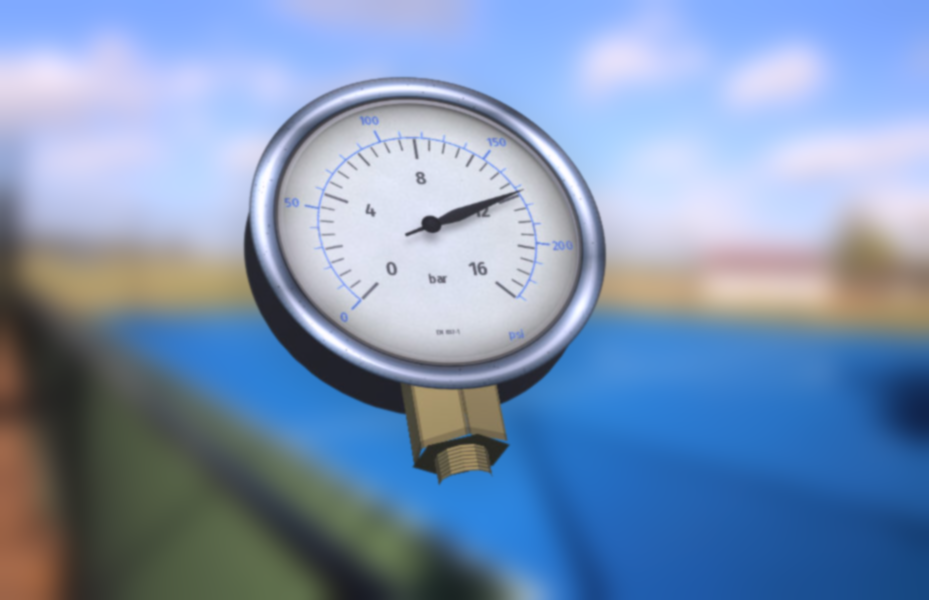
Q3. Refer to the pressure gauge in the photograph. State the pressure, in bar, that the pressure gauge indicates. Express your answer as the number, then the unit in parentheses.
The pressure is 12 (bar)
